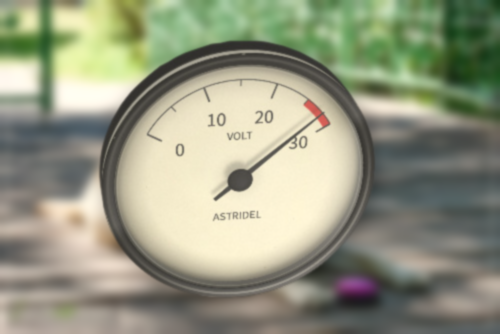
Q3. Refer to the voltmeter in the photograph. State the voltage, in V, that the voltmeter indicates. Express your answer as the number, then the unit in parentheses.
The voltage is 27.5 (V)
